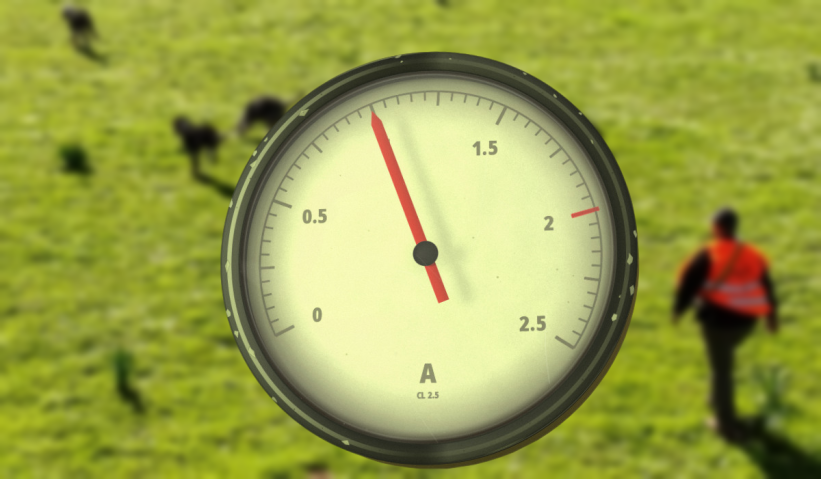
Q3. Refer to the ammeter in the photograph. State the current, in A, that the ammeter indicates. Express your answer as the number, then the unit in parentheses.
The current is 1 (A)
